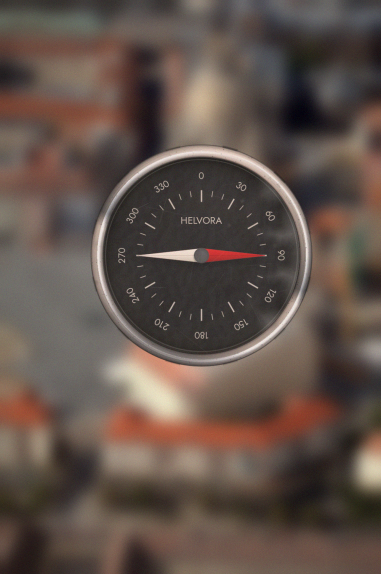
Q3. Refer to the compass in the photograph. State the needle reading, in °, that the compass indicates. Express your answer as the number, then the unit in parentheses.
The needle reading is 90 (°)
